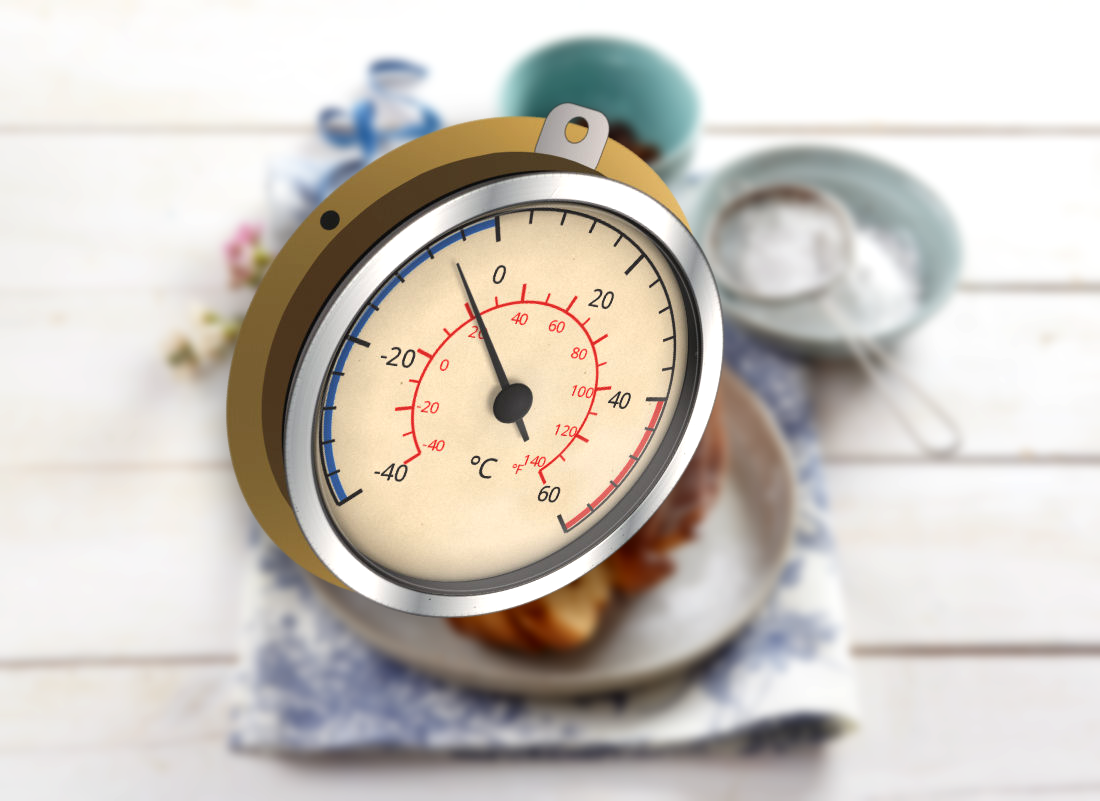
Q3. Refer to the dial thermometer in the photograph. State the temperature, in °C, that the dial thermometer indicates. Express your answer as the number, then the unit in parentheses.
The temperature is -6 (°C)
